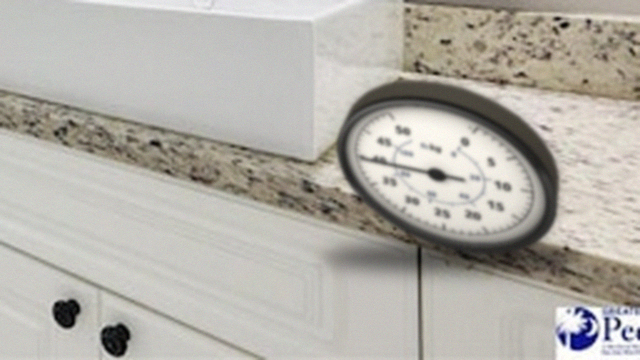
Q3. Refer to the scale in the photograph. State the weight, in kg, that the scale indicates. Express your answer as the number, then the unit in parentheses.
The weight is 40 (kg)
